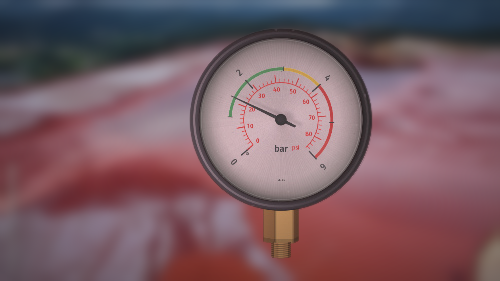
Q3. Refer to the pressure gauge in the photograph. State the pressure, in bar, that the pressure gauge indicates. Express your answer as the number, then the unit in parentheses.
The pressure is 1.5 (bar)
